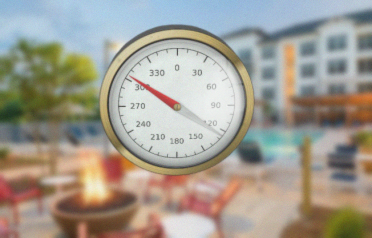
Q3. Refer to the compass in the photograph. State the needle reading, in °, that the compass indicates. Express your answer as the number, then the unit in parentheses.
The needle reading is 305 (°)
